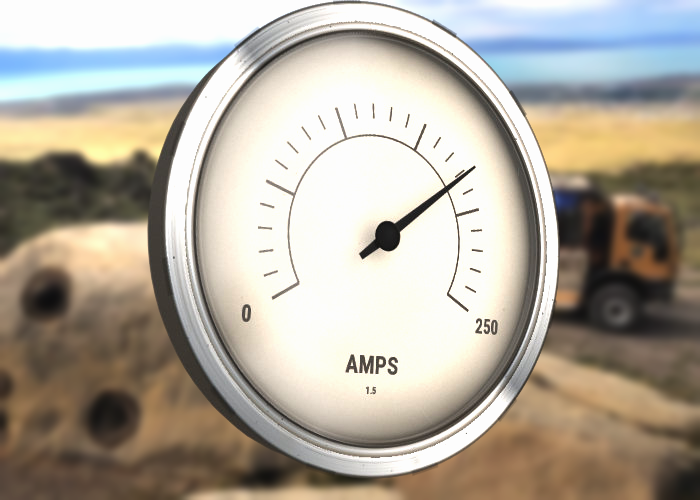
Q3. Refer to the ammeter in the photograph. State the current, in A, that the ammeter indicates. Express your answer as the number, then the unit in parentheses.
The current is 180 (A)
